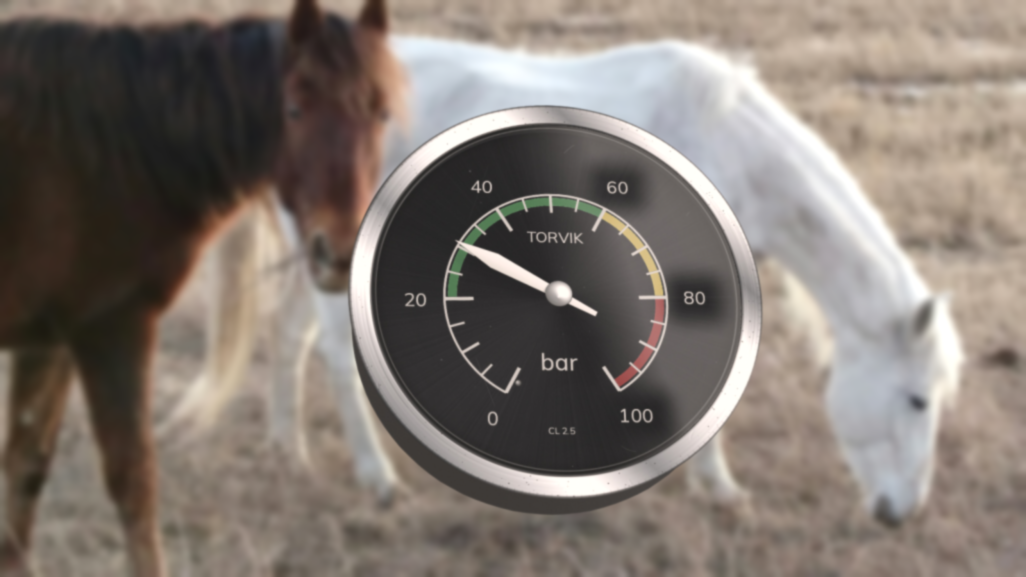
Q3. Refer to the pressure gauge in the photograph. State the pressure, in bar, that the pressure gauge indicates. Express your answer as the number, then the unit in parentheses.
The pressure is 30 (bar)
